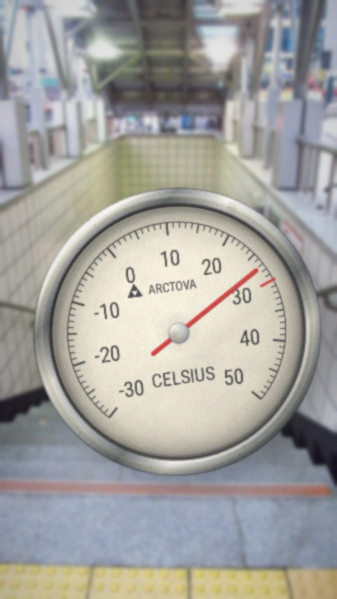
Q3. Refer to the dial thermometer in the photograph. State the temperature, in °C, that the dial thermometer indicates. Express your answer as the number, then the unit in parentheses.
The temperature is 27 (°C)
